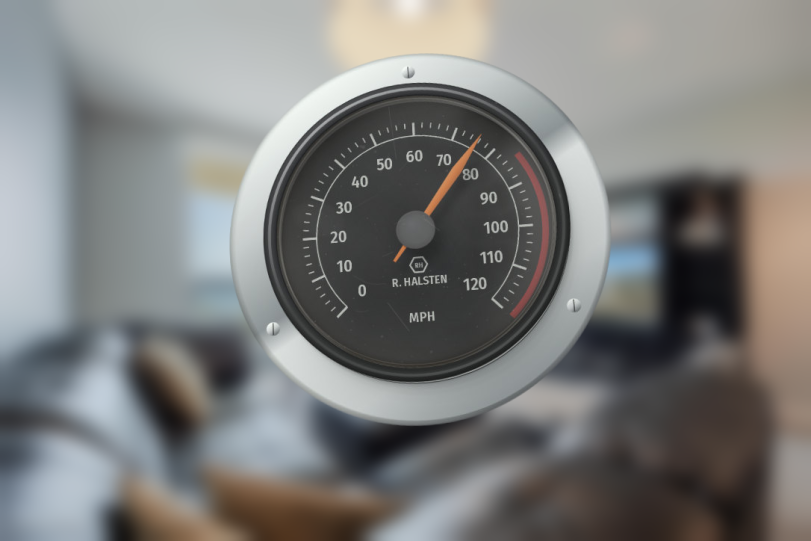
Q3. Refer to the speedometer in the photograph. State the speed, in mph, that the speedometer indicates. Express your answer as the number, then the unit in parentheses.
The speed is 76 (mph)
